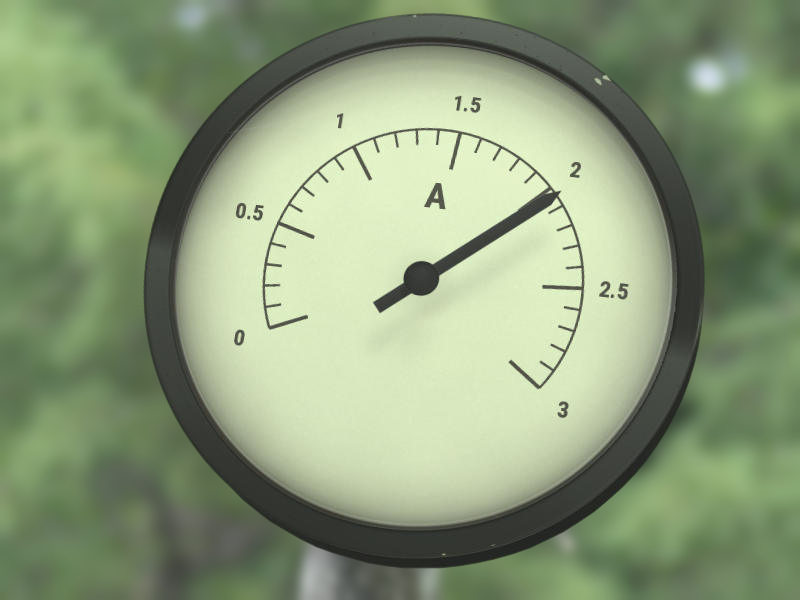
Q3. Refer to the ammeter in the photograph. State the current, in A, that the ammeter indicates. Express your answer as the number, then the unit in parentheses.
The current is 2.05 (A)
